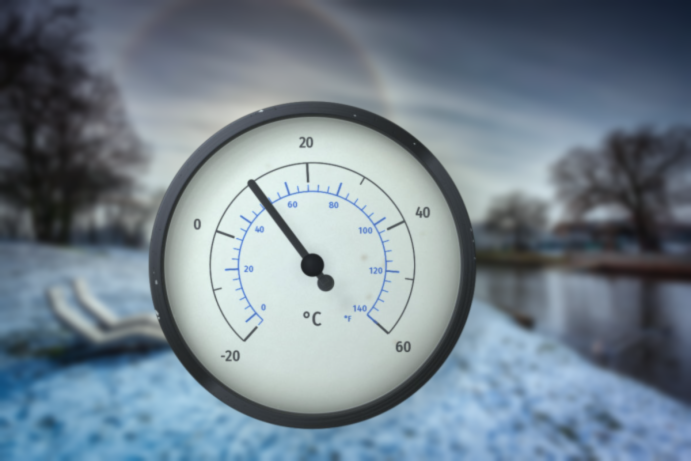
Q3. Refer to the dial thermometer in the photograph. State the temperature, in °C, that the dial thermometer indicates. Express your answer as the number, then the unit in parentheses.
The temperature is 10 (°C)
